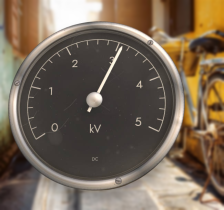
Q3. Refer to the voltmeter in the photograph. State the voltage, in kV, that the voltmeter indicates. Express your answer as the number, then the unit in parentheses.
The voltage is 3.1 (kV)
